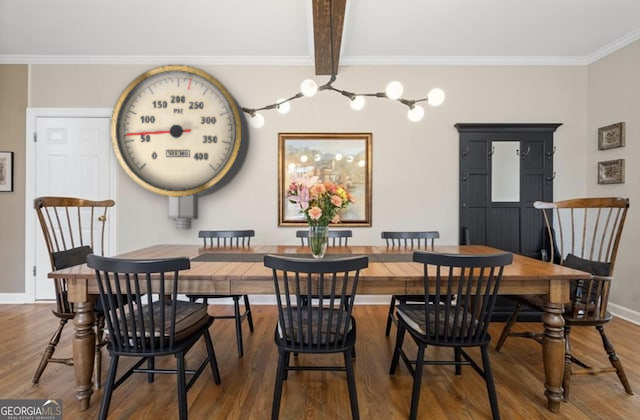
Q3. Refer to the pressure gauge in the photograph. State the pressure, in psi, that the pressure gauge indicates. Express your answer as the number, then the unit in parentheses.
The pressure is 60 (psi)
